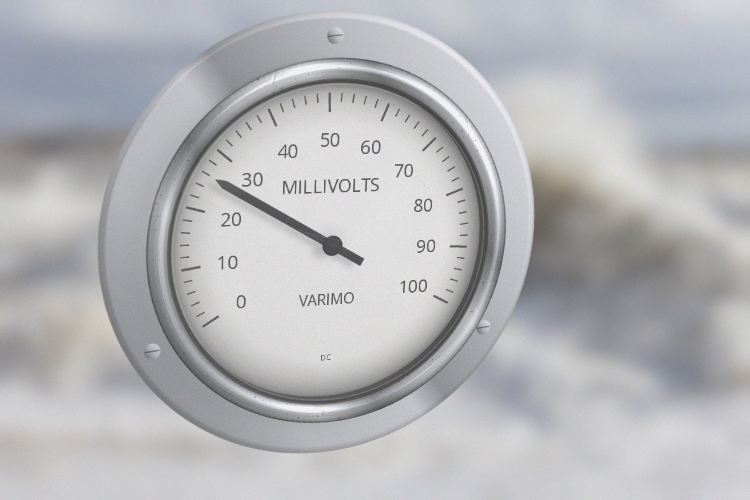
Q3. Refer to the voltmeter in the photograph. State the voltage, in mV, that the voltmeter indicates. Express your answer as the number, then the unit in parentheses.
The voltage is 26 (mV)
